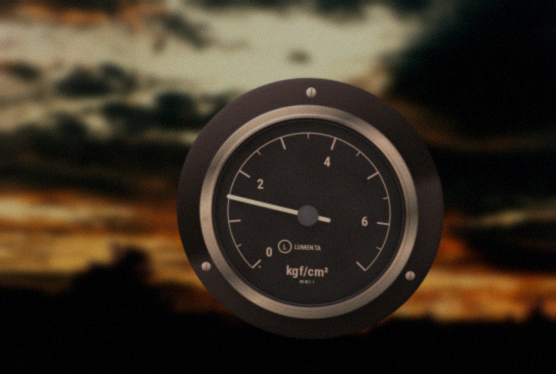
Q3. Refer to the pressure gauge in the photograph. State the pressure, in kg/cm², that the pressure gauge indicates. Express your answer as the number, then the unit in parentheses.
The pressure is 1.5 (kg/cm²)
